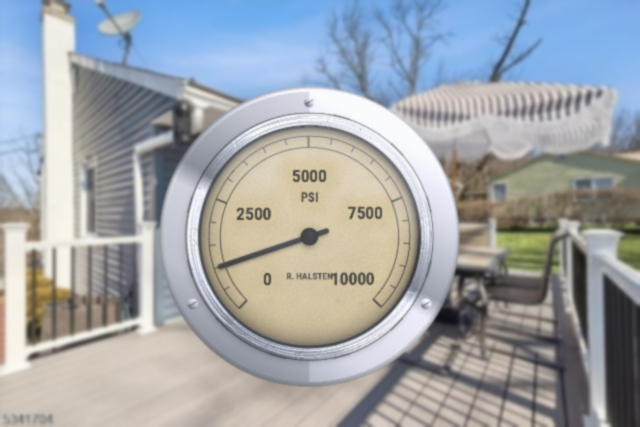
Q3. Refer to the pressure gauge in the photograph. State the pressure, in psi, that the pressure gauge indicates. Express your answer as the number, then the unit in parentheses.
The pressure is 1000 (psi)
